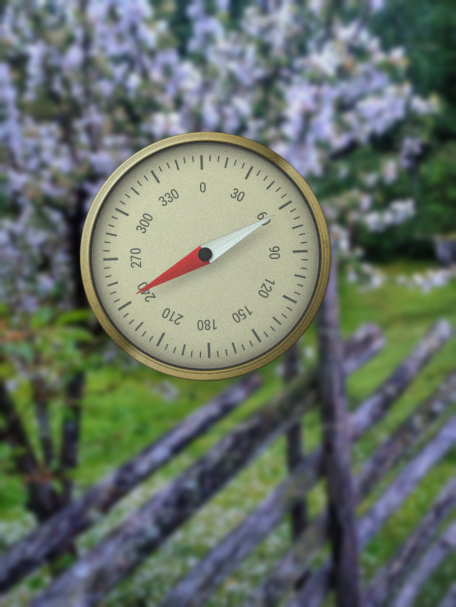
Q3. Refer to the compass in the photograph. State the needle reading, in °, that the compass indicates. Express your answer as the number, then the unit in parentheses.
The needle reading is 242.5 (°)
